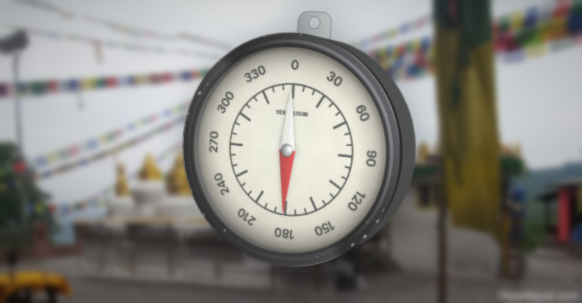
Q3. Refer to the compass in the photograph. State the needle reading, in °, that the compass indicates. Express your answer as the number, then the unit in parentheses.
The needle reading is 180 (°)
